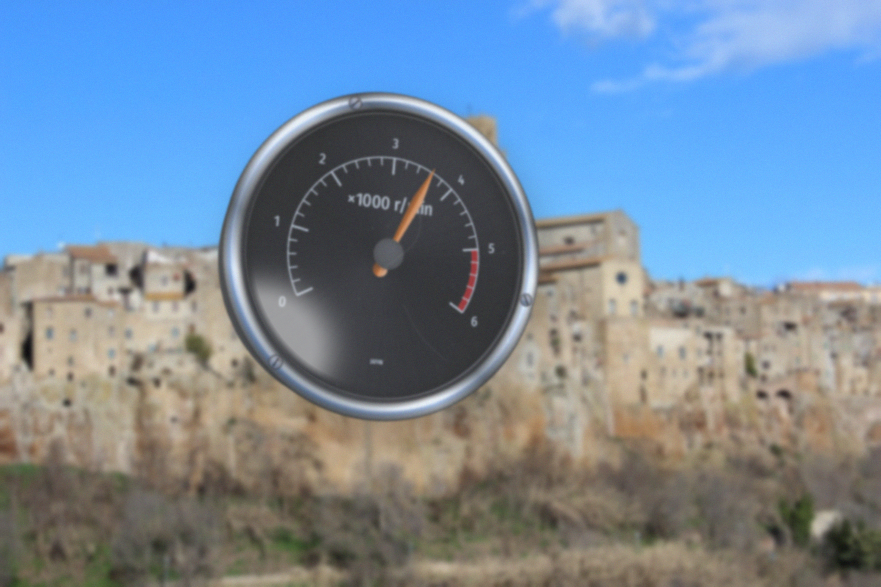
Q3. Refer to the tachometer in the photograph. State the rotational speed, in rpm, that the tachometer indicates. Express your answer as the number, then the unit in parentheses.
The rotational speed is 3600 (rpm)
